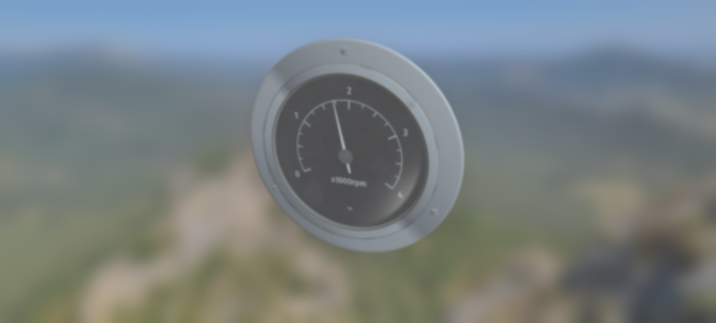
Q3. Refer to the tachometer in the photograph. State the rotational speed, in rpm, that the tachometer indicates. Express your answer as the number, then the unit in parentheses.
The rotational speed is 1750 (rpm)
